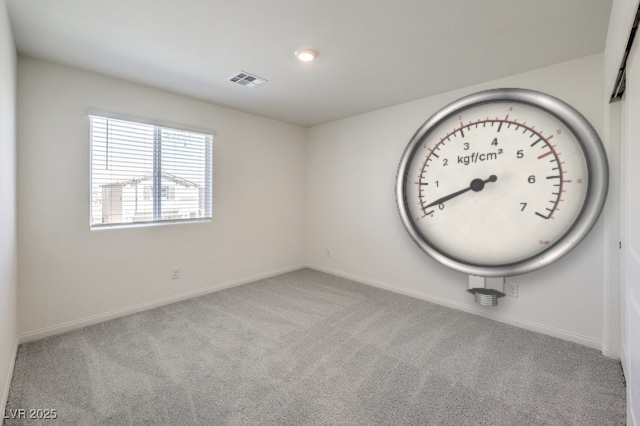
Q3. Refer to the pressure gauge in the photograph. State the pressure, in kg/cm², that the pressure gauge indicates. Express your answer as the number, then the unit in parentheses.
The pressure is 0.2 (kg/cm²)
